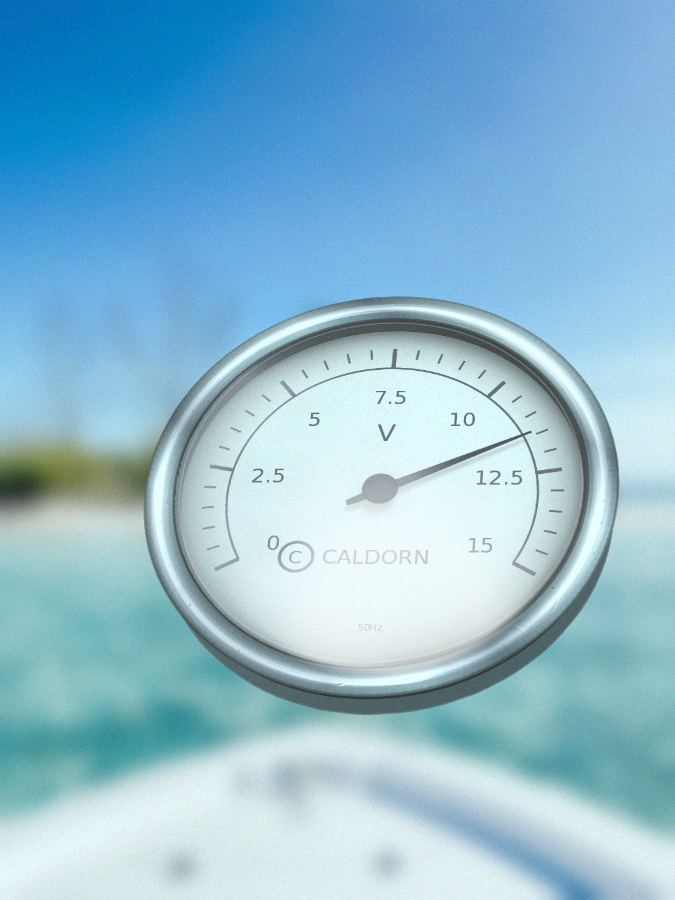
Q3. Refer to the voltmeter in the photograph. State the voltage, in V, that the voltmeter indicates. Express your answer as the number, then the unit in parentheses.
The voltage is 11.5 (V)
